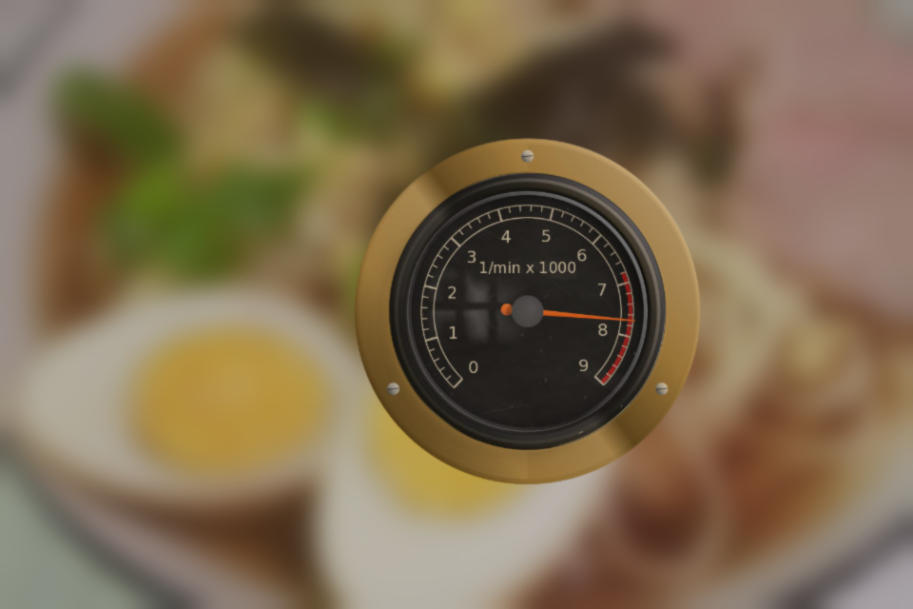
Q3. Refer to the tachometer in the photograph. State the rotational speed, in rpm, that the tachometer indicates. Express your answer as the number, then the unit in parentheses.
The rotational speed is 7700 (rpm)
